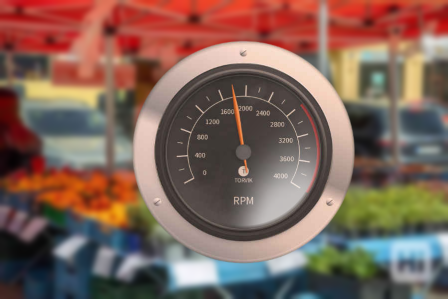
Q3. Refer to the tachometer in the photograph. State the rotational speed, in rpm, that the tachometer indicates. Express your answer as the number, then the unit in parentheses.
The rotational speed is 1800 (rpm)
